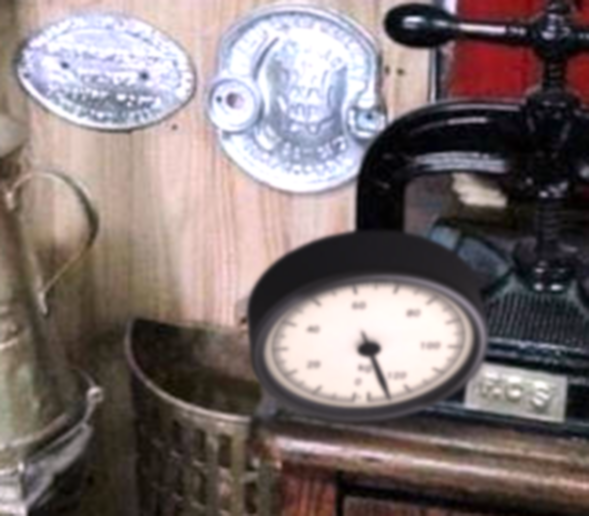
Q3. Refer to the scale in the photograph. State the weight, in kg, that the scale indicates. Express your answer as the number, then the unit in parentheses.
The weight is 125 (kg)
